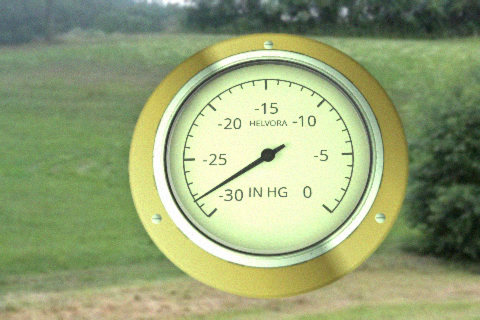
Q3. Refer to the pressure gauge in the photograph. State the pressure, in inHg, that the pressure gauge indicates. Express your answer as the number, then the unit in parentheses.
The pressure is -28.5 (inHg)
